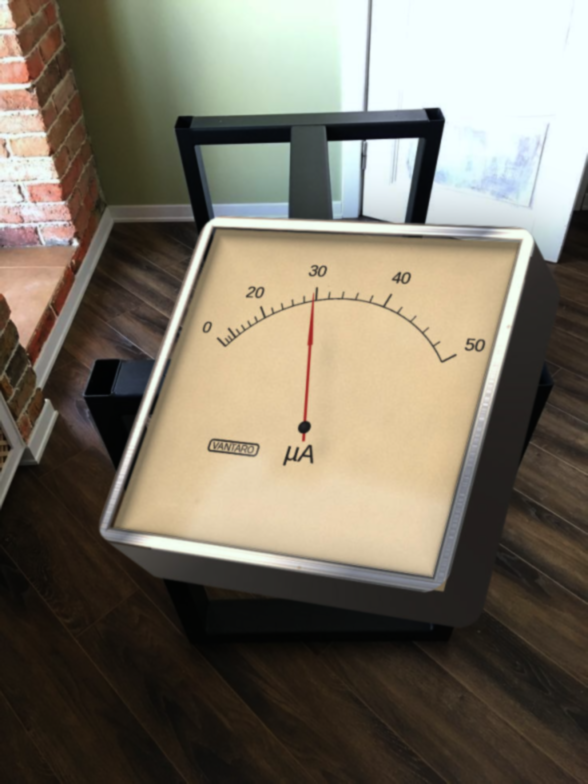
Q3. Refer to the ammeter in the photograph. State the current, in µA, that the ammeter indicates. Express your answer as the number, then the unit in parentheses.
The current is 30 (µA)
